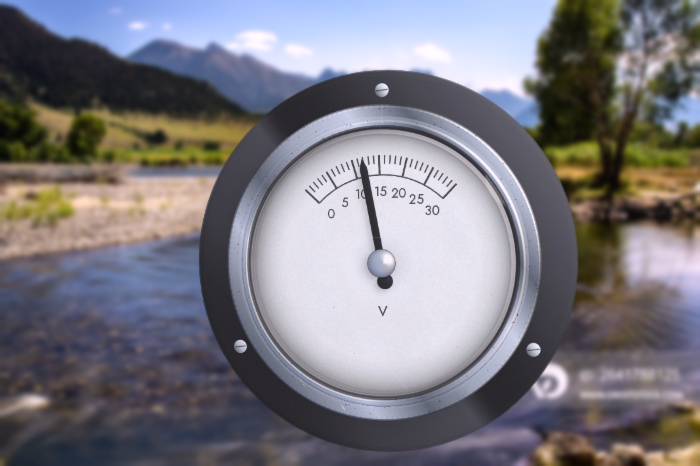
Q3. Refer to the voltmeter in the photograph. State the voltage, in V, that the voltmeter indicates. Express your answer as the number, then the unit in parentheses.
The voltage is 12 (V)
